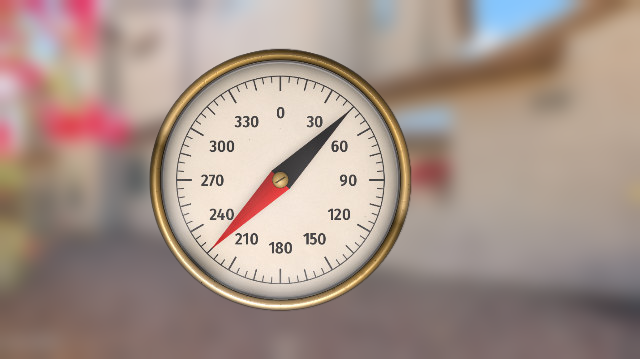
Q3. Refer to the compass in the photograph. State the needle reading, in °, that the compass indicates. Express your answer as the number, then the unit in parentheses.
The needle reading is 225 (°)
